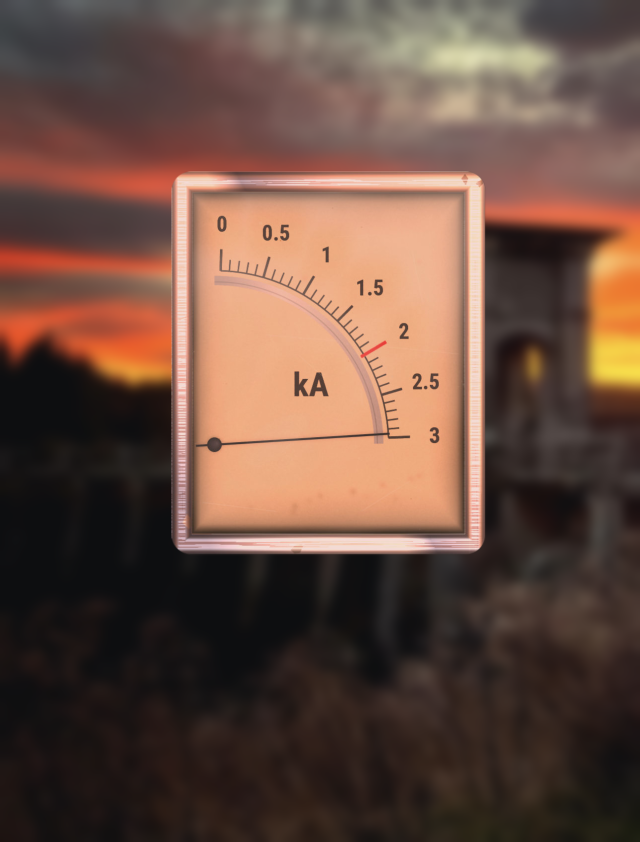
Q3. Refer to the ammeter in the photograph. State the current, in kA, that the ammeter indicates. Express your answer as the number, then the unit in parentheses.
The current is 2.95 (kA)
